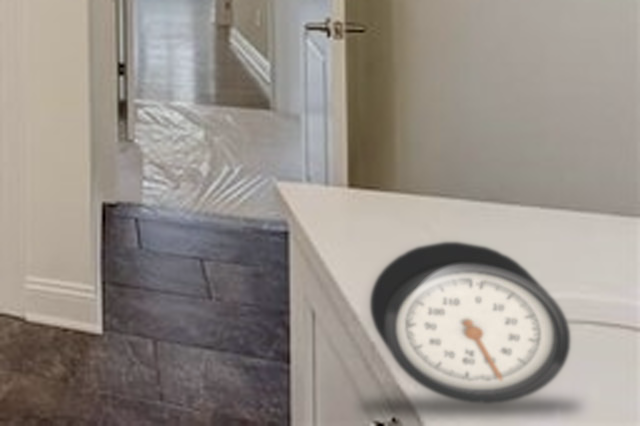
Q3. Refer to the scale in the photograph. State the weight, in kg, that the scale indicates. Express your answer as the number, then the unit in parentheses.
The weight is 50 (kg)
